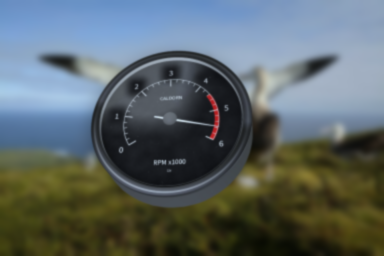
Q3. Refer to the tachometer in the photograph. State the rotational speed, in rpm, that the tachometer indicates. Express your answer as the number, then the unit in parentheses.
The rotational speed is 5600 (rpm)
